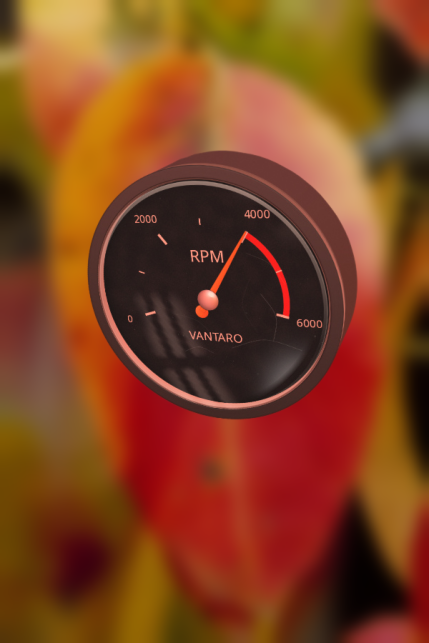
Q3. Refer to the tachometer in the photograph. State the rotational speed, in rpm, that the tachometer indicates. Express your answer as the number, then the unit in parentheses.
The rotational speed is 4000 (rpm)
